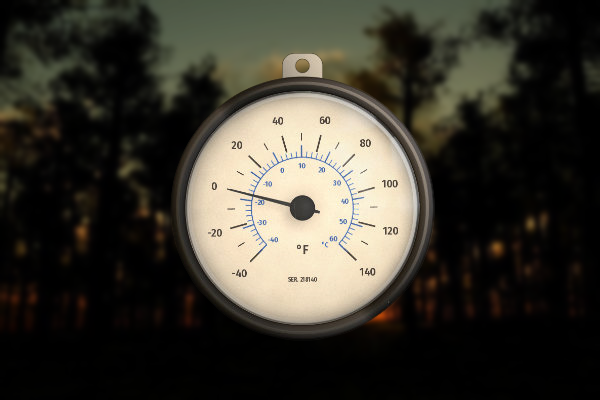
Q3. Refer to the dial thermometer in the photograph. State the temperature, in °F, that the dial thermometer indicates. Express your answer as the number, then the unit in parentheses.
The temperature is 0 (°F)
